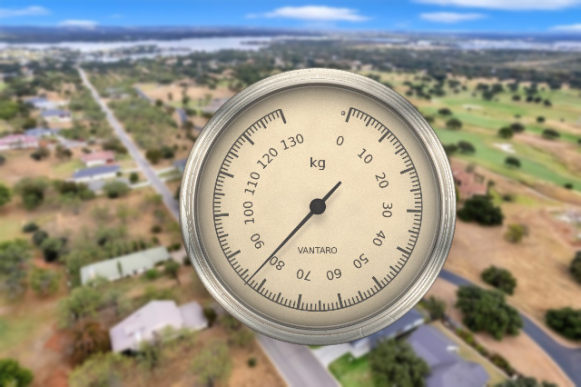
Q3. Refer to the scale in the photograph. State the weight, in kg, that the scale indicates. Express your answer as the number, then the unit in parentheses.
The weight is 83 (kg)
